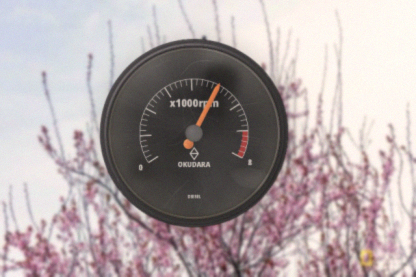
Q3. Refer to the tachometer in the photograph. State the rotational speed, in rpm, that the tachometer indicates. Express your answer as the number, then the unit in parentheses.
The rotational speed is 5000 (rpm)
